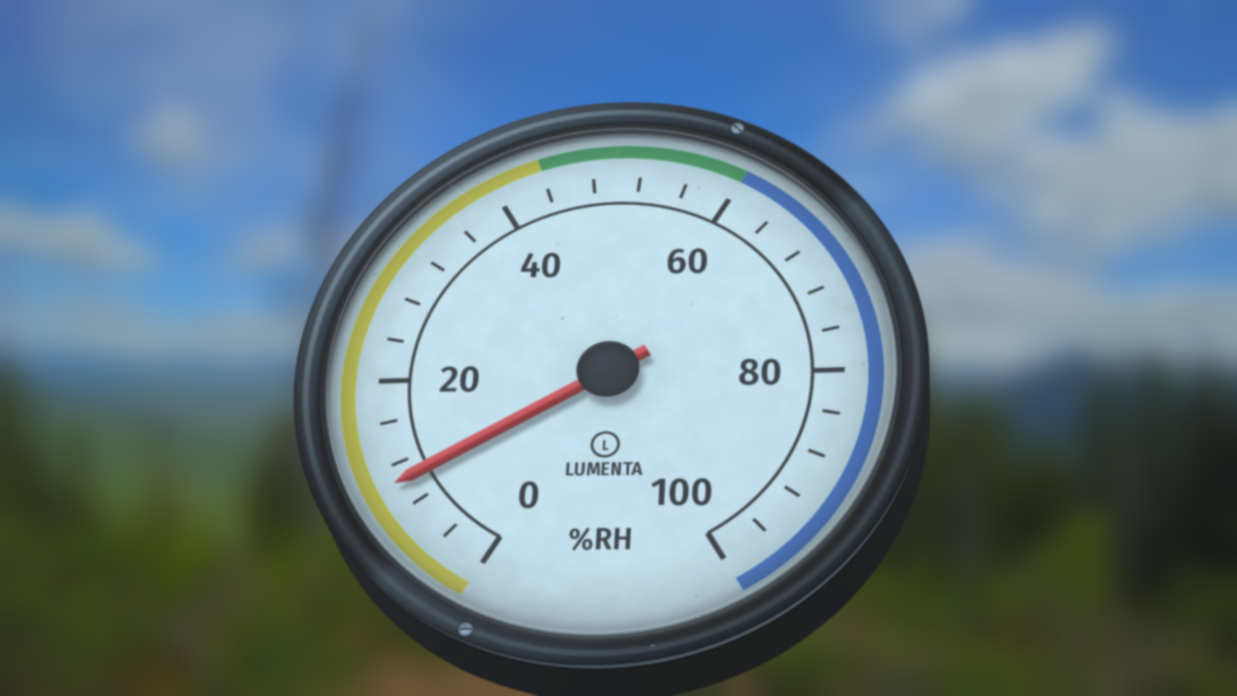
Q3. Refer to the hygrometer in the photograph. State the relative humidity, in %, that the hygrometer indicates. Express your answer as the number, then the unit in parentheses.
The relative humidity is 10 (%)
